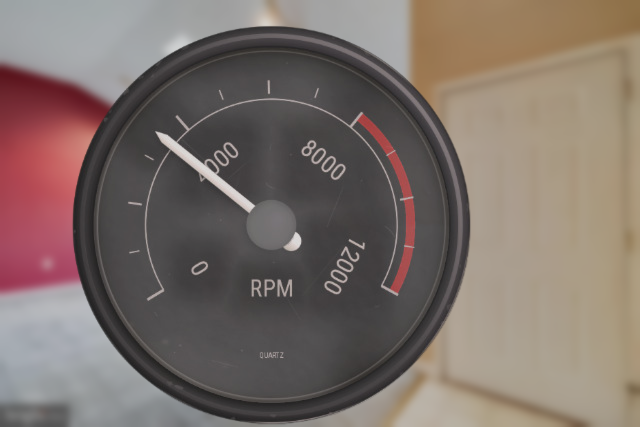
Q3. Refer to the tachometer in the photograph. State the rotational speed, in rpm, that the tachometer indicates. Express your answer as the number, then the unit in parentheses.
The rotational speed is 3500 (rpm)
